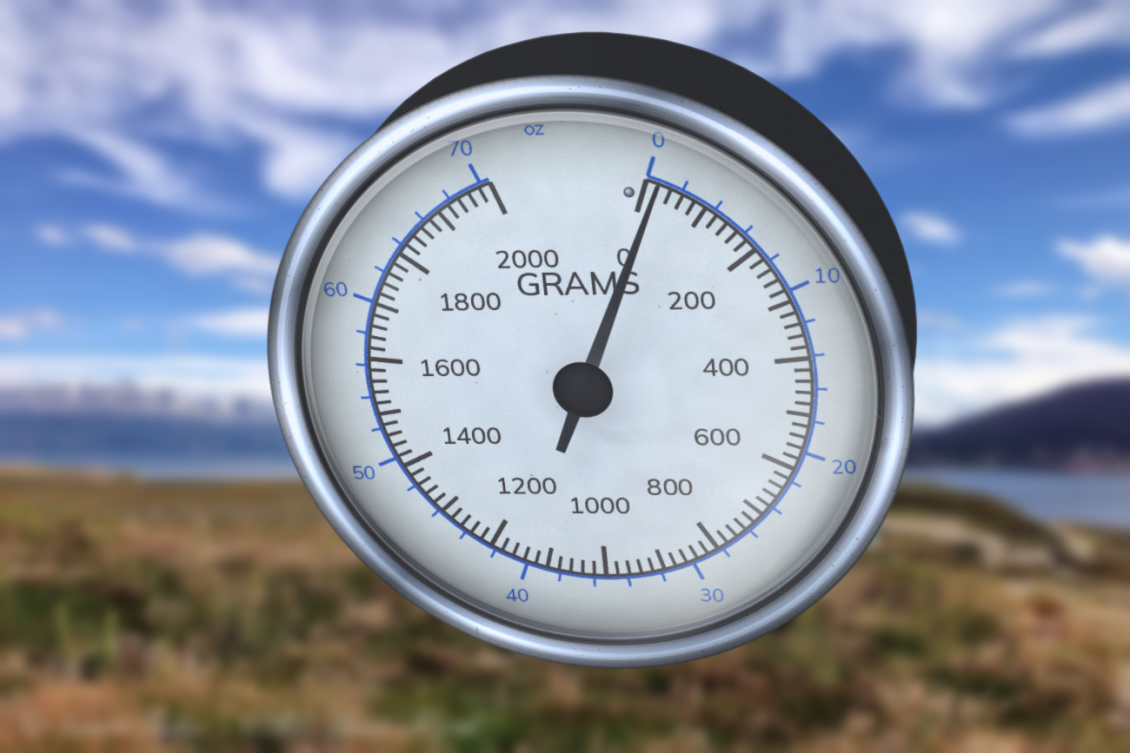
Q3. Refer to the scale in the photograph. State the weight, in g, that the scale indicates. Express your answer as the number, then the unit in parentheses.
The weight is 20 (g)
